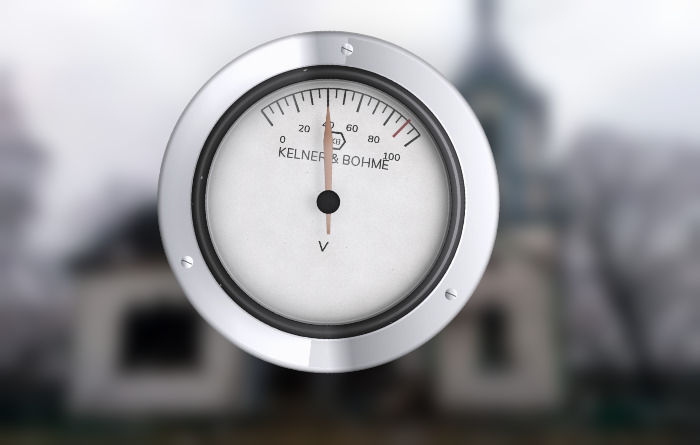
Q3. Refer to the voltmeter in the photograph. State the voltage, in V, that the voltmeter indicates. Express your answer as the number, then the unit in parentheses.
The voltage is 40 (V)
